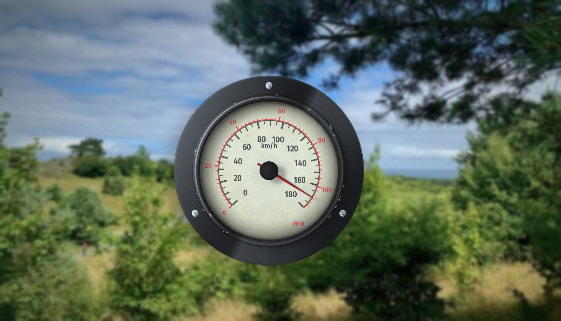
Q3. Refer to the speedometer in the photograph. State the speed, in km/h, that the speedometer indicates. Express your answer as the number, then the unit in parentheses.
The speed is 170 (km/h)
